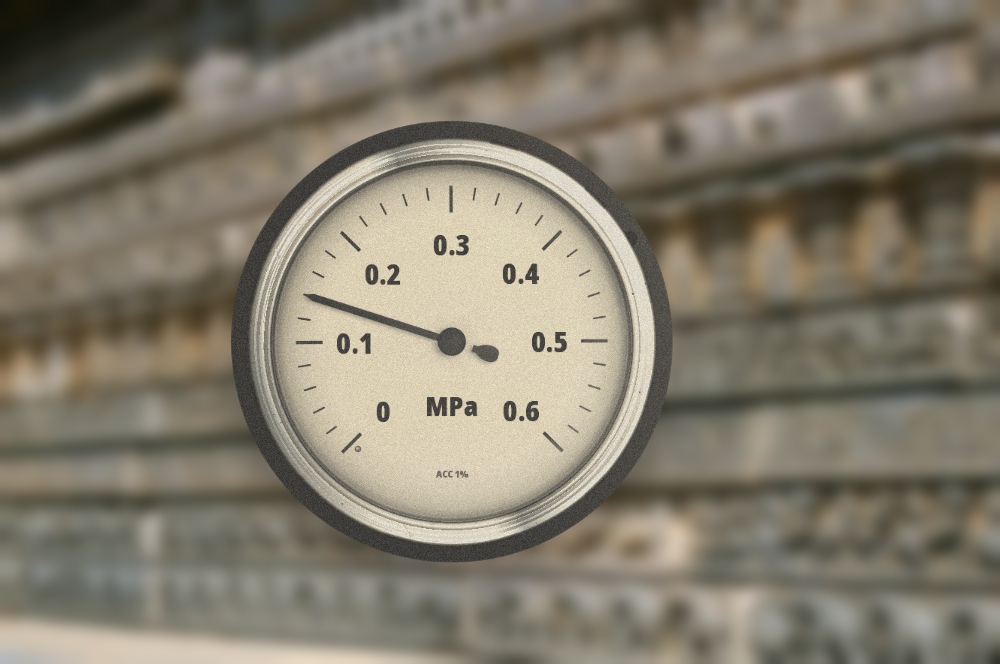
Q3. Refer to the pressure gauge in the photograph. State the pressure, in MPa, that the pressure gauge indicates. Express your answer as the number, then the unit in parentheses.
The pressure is 0.14 (MPa)
